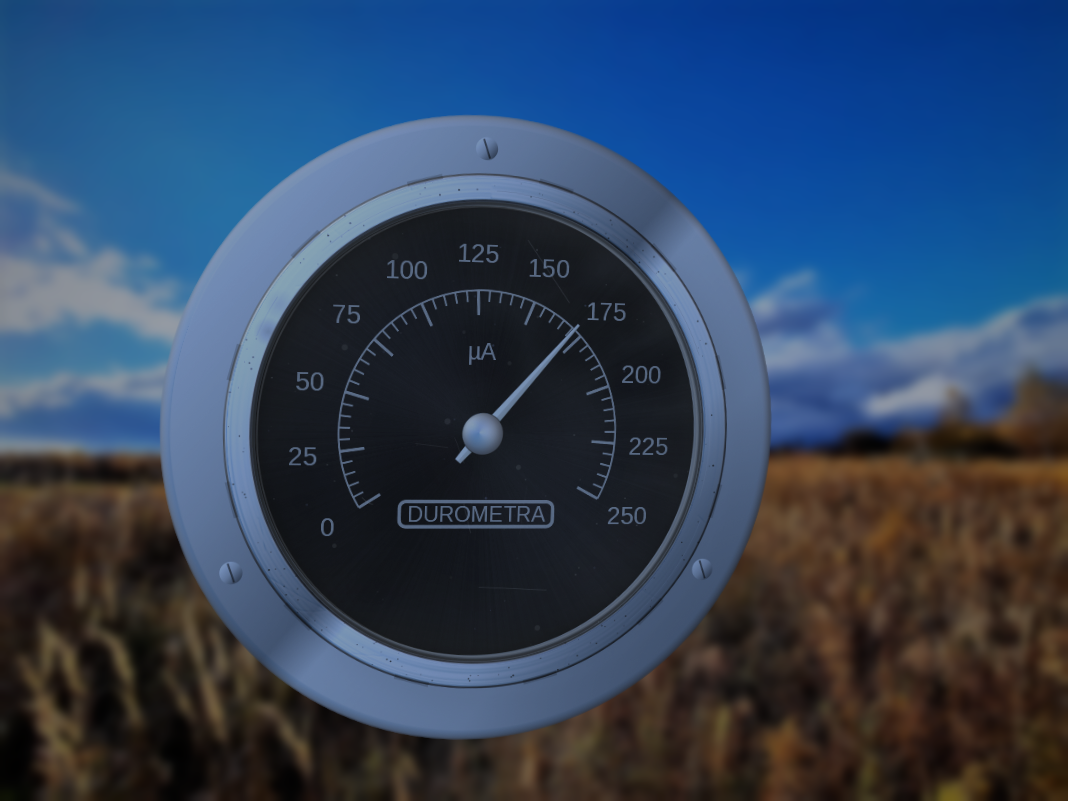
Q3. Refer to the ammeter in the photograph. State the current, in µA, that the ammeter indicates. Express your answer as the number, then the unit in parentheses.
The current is 170 (µA)
